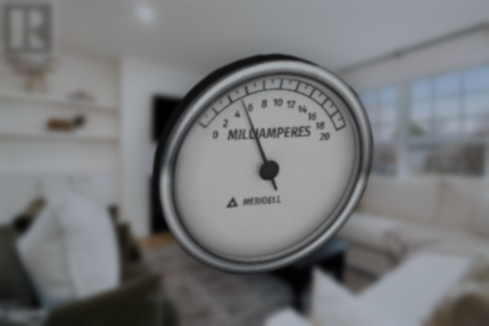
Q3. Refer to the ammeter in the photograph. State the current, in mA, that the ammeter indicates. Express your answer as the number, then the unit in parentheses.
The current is 5 (mA)
